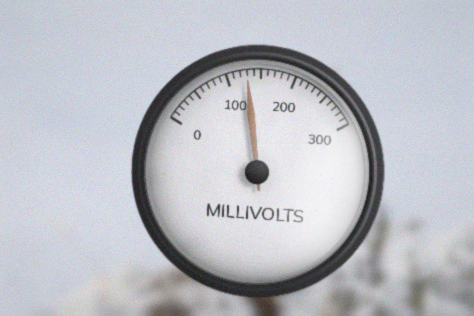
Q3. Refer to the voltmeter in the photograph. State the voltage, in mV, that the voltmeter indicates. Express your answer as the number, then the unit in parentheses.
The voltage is 130 (mV)
